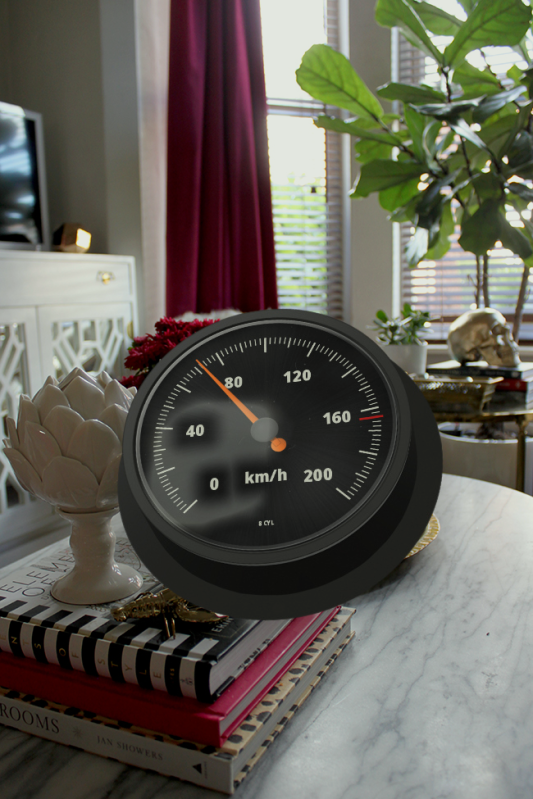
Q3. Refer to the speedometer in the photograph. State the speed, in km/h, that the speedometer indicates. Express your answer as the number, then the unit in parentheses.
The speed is 72 (km/h)
